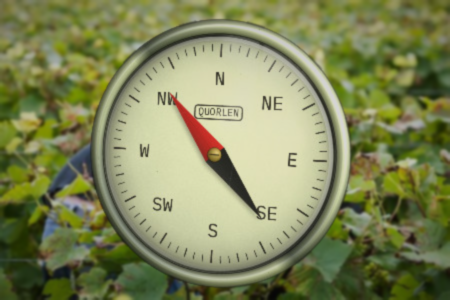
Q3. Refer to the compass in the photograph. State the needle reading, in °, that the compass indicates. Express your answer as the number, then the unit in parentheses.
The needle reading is 320 (°)
